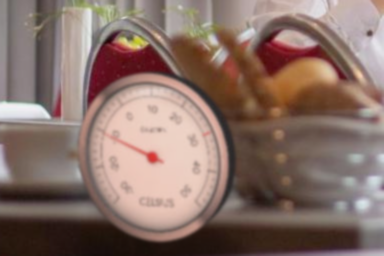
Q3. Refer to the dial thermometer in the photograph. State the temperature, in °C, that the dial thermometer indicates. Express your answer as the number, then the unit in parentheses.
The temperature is -10 (°C)
